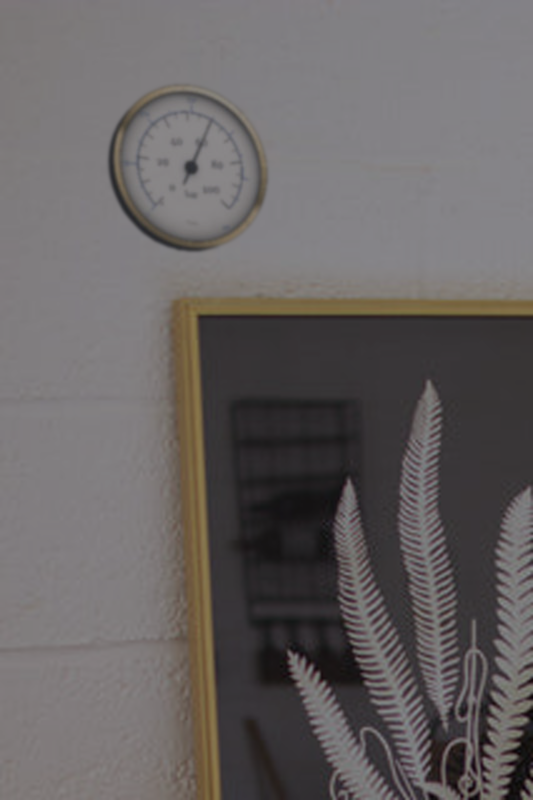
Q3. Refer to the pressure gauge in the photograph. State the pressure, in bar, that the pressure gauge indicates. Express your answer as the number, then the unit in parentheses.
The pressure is 60 (bar)
